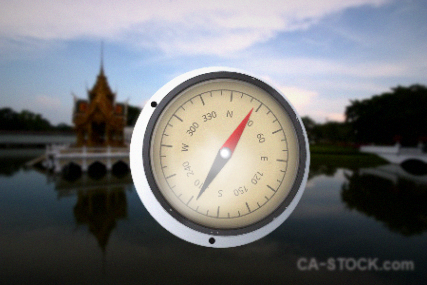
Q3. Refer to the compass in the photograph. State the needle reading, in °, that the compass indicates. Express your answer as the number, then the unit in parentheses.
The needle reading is 25 (°)
